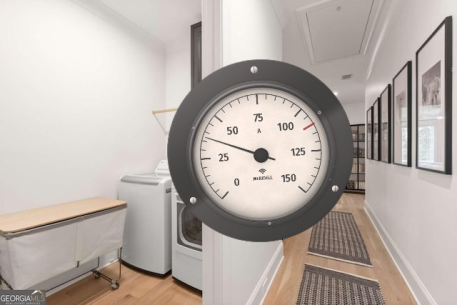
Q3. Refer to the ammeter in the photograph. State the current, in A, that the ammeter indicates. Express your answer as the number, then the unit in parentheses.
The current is 37.5 (A)
